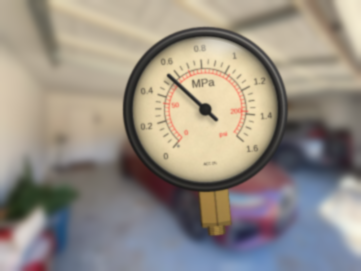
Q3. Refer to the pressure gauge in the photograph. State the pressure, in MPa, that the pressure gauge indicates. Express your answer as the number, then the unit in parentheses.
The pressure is 0.55 (MPa)
